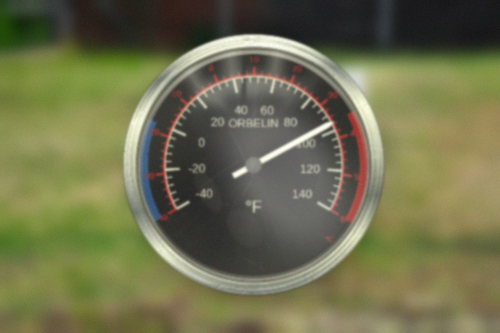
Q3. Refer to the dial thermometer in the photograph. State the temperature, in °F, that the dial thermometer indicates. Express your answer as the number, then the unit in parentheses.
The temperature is 96 (°F)
